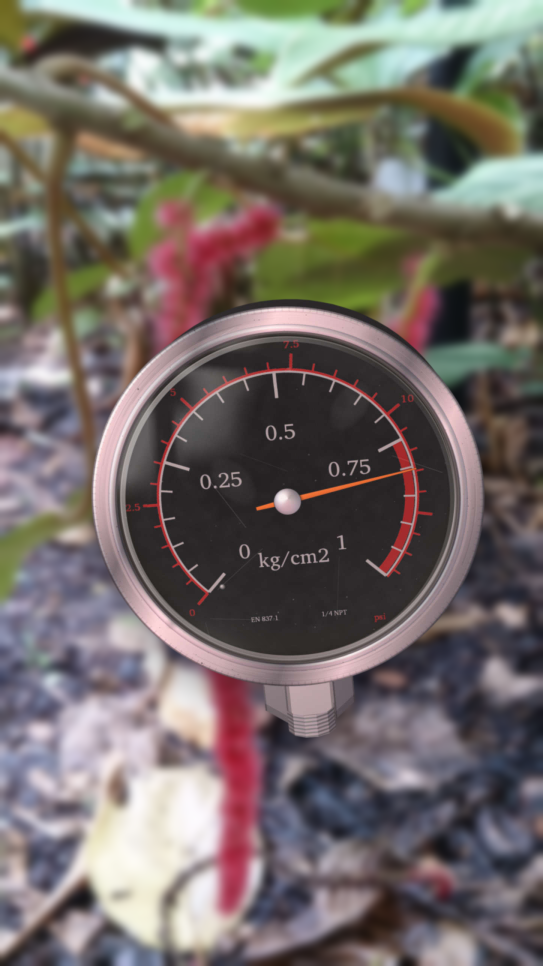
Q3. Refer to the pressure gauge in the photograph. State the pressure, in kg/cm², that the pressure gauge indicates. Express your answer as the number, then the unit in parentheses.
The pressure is 0.8 (kg/cm²)
